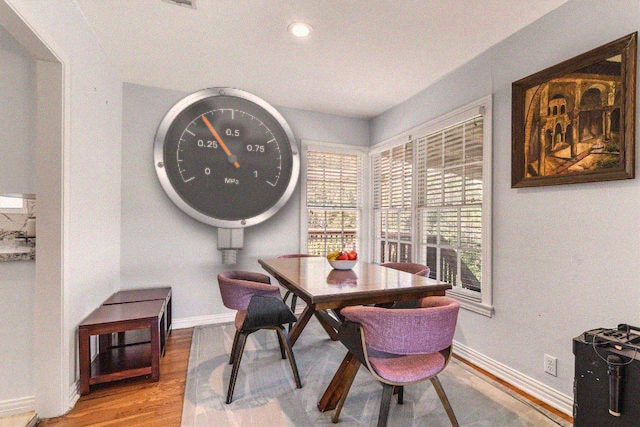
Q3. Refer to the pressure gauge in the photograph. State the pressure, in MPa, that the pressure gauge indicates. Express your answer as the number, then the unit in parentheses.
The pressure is 0.35 (MPa)
